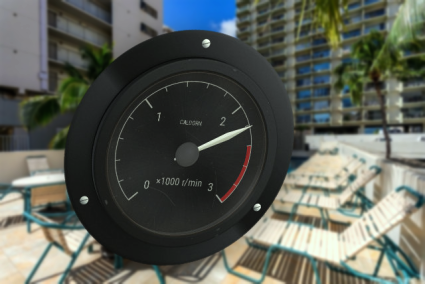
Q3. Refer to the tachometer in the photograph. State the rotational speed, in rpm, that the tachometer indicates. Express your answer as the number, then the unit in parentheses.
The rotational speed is 2200 (rpm)
